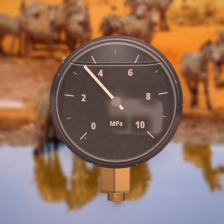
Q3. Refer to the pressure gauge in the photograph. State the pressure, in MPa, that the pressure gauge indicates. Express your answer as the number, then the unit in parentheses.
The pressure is 3.5 (MPa)
